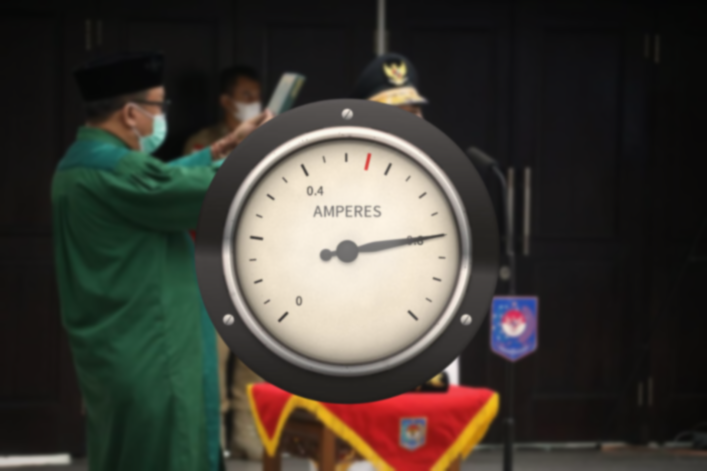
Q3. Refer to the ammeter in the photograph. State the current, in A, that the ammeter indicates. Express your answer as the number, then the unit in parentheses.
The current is 0.8 (A)
